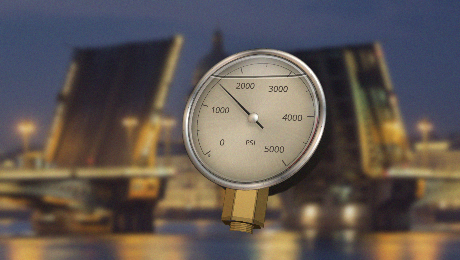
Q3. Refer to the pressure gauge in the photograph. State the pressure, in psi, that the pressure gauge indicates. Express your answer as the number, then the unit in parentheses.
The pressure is 1500 (psi)
